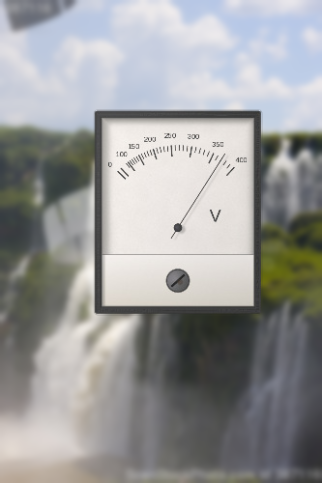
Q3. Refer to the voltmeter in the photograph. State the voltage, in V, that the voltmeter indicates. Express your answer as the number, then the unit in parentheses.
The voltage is 370 (V)
